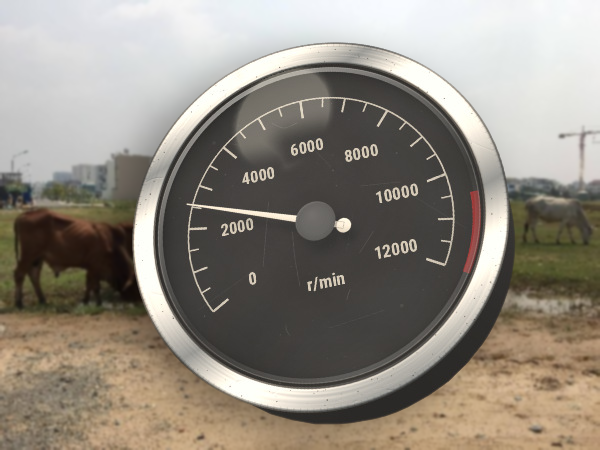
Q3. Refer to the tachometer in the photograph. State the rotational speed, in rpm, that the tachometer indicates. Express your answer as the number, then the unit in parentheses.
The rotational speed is 2500 (rpm)
